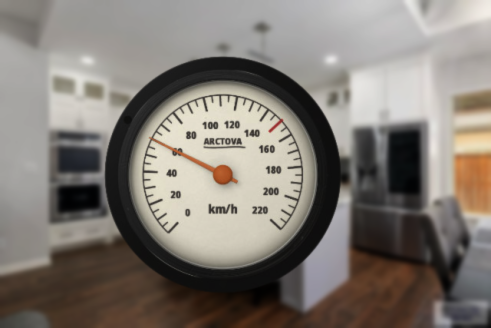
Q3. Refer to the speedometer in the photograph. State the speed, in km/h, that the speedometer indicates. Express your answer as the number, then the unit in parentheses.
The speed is 60 (km/h)
